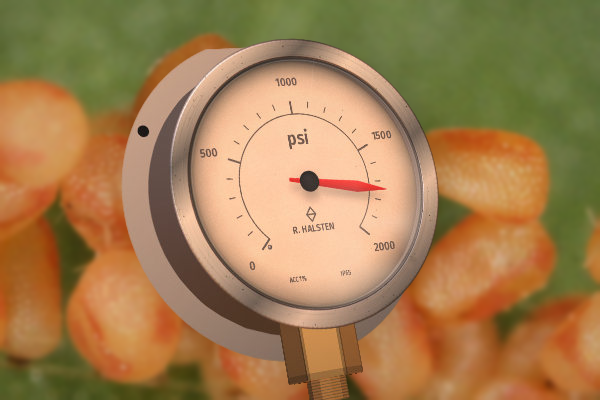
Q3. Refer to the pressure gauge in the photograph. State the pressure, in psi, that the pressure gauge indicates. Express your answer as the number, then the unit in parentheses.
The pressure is 1750 (psi)
